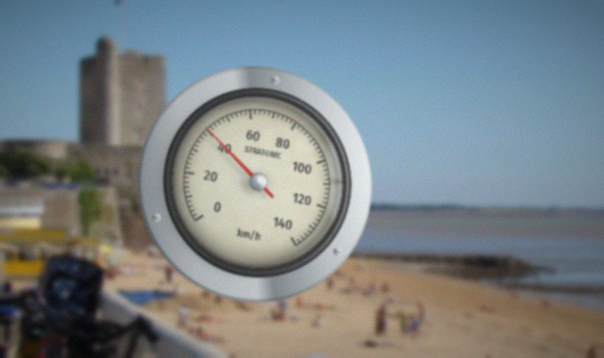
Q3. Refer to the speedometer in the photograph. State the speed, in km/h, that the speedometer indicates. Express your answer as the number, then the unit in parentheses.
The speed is 40 (km/h)
